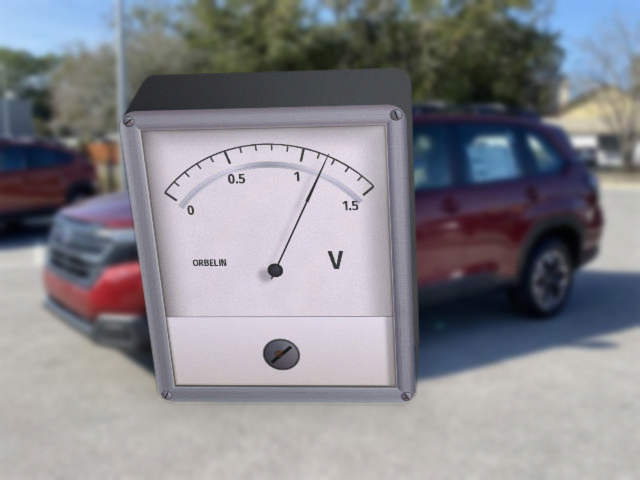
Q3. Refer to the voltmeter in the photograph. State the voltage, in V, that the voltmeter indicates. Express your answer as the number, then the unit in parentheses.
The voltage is 1.15 (V)
